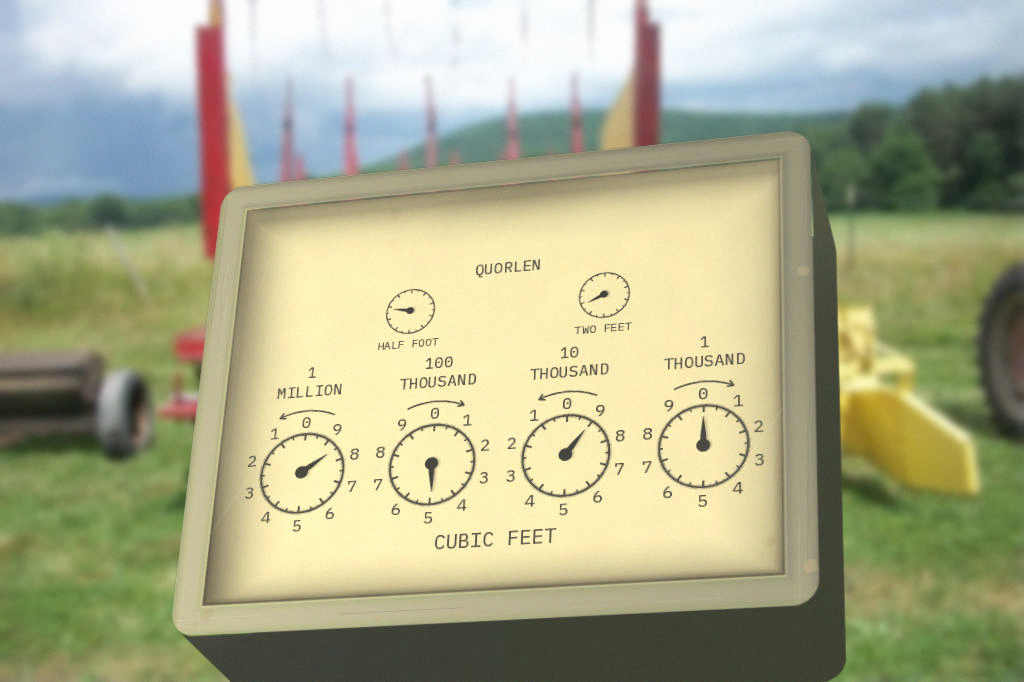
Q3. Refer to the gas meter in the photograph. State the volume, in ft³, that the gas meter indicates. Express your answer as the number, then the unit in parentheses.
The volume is 849000 (ft³)
